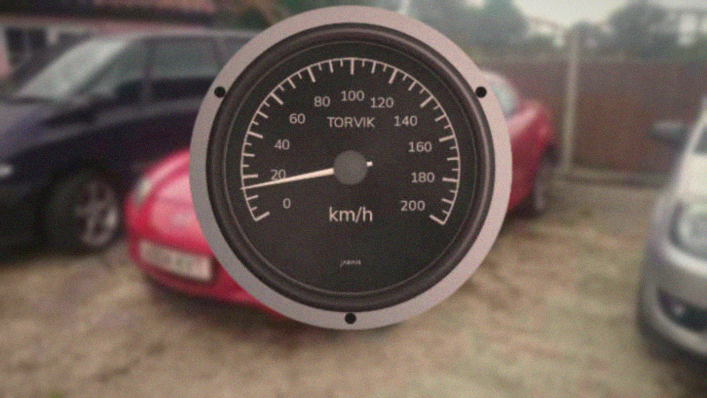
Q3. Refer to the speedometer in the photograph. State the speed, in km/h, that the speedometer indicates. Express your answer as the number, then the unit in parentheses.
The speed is 15 (km/h)
